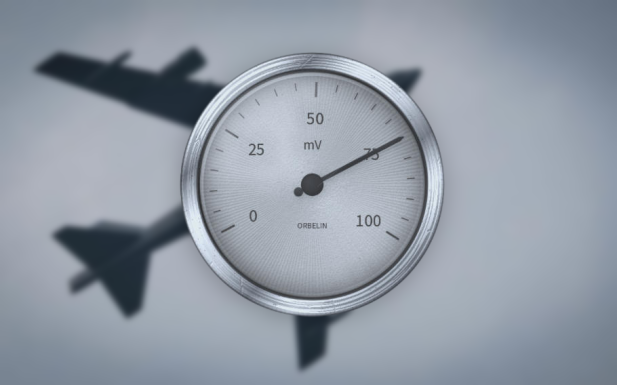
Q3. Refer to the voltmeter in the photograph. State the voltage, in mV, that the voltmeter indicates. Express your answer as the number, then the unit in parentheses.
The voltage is 75 (mV)
